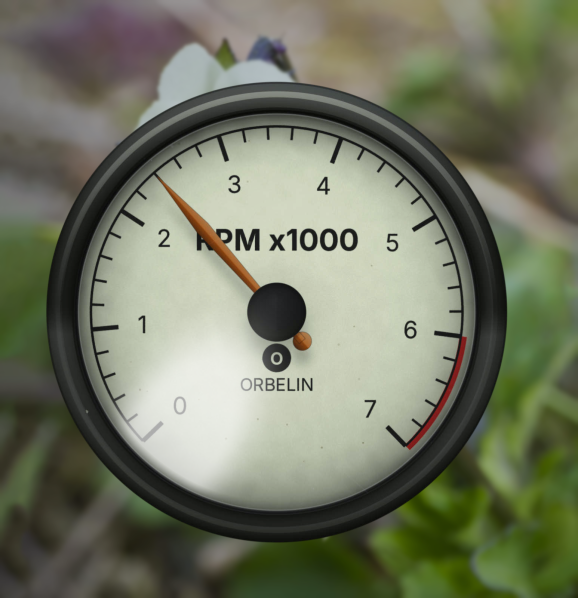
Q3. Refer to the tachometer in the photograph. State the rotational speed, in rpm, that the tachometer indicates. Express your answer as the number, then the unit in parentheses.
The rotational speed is 2400 (rpm)
